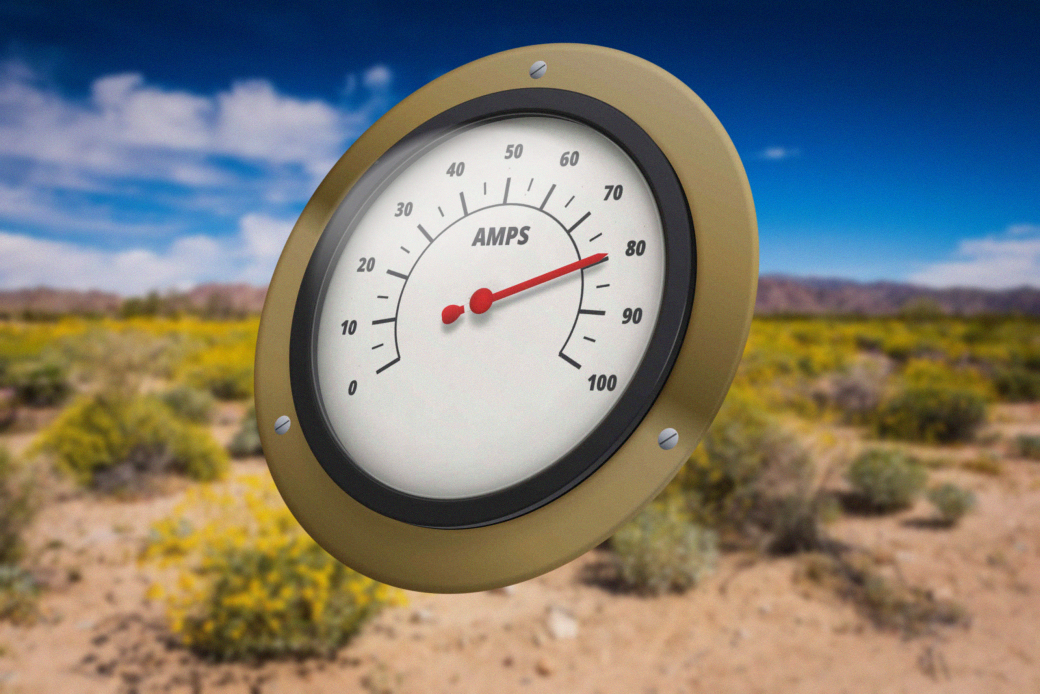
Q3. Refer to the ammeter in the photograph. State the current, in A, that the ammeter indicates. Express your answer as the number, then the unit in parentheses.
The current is 80 (A)
